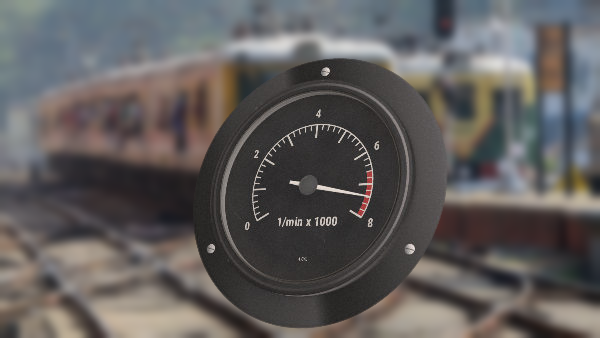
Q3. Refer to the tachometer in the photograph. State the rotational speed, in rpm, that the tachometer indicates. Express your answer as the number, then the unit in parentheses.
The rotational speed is 7400 (rpm)
